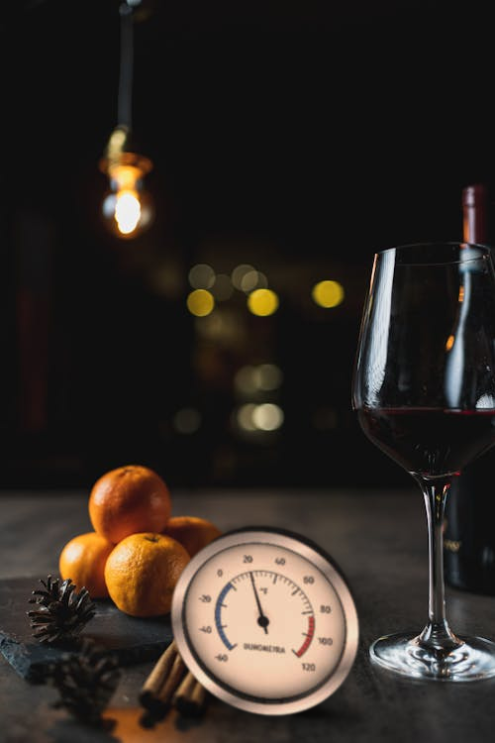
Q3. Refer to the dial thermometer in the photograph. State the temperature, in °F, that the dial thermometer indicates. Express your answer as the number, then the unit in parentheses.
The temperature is 20 (°F)
